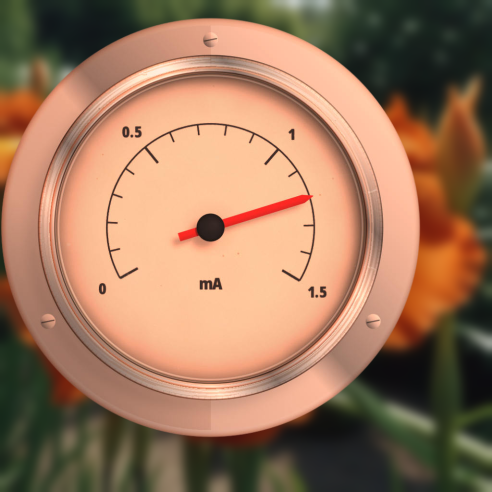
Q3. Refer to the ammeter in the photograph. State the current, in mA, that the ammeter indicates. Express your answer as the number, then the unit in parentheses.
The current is 1.2 (mA)
